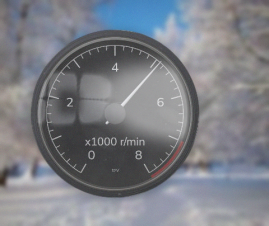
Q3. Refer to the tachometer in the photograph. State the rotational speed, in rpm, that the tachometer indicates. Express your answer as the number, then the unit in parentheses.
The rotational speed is 5100 (rpm)
